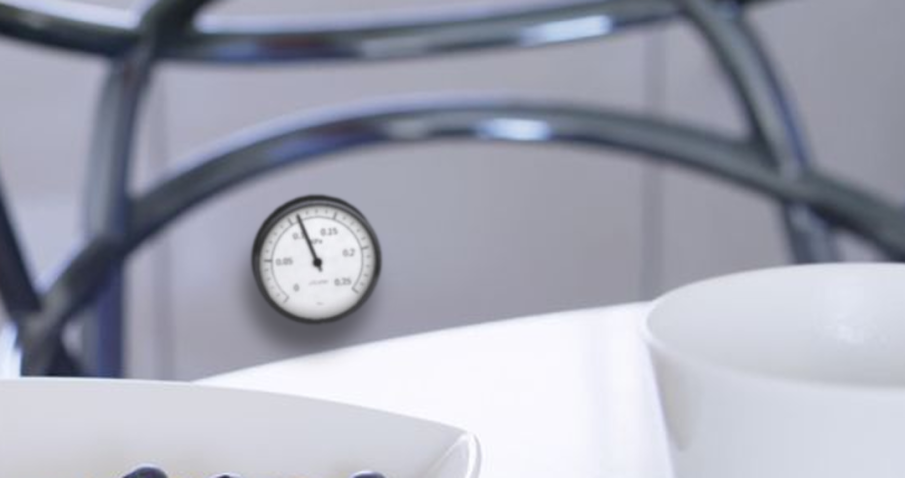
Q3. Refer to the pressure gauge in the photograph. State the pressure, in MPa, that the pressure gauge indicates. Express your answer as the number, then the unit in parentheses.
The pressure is 0.11 (MPa)
